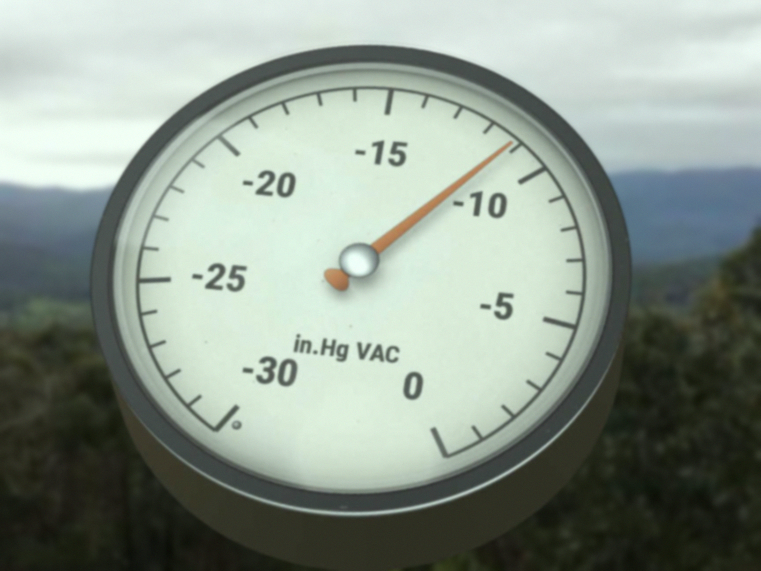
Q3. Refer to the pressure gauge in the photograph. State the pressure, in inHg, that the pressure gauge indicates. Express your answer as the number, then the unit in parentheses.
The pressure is -11 (inHg)
